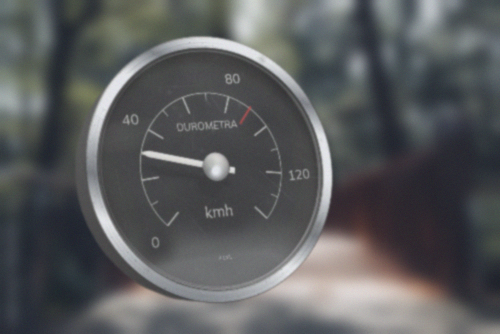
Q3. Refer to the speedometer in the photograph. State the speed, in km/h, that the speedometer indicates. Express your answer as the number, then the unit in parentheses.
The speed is 30 (km/h)
